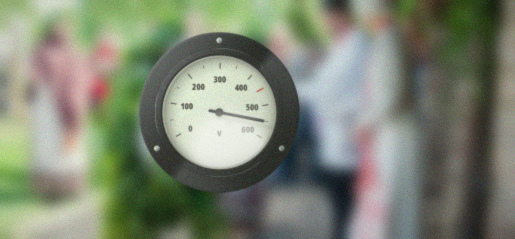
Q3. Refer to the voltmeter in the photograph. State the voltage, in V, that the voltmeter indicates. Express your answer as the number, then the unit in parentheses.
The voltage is 550 (V)
